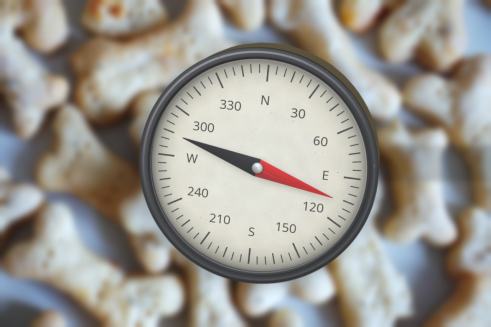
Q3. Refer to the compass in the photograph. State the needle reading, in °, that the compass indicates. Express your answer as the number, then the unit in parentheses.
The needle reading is 105 (°)
